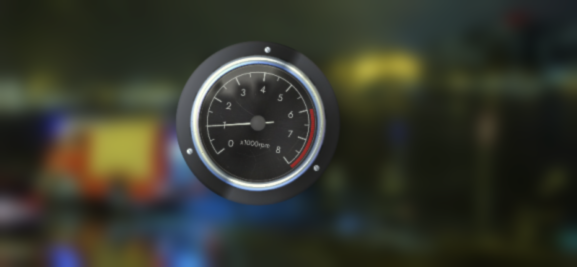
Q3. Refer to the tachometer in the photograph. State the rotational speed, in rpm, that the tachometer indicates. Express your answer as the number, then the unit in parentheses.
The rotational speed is 1000 (rpm)
